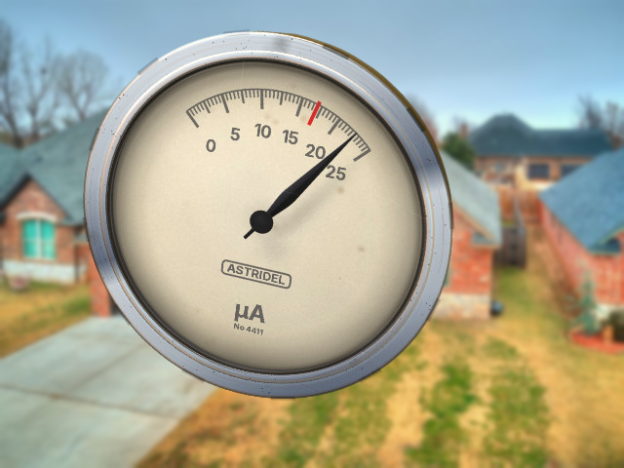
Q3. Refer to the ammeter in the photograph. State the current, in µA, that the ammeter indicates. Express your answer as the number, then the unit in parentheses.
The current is 22.5 (µA)
